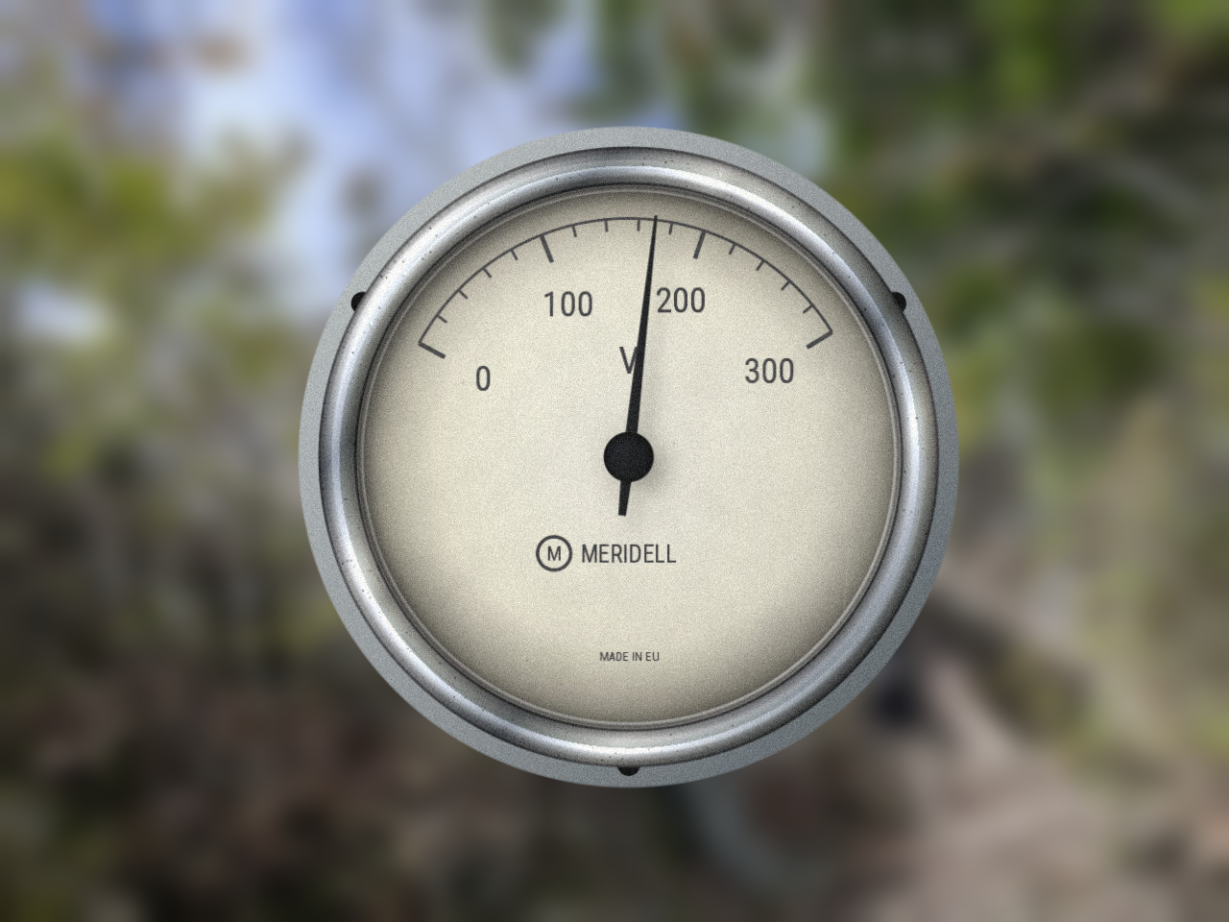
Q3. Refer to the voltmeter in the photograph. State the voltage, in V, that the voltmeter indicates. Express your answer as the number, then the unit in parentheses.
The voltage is 170 (V)
